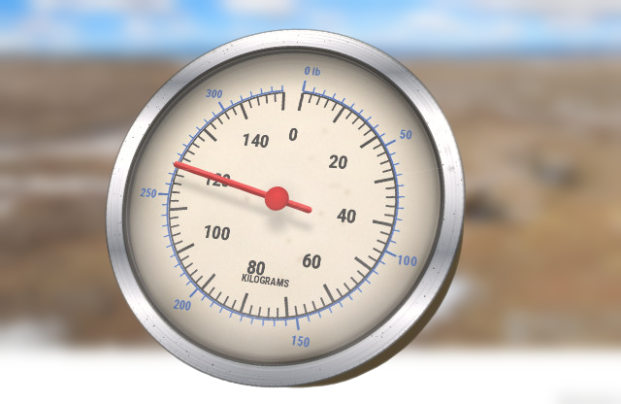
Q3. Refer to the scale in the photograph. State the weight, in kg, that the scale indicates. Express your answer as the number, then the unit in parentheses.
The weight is 120 (kg)
